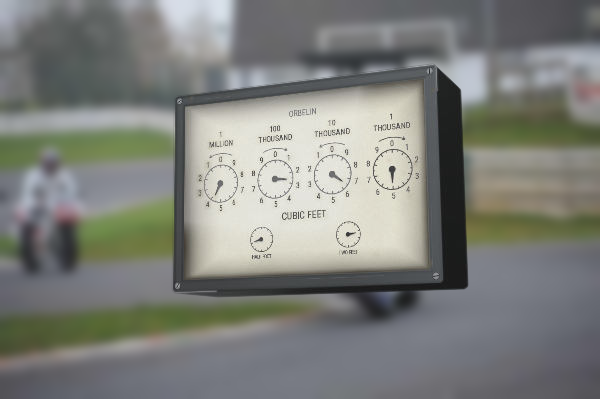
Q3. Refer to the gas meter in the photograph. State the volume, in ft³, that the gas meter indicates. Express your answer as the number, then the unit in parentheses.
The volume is 426500 (ft³)
